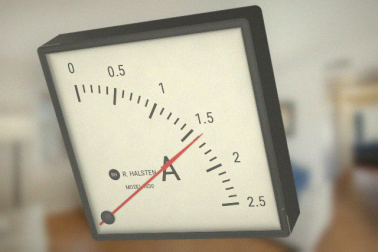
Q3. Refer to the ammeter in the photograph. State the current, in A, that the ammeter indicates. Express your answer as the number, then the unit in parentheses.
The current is 1.6 (A)
